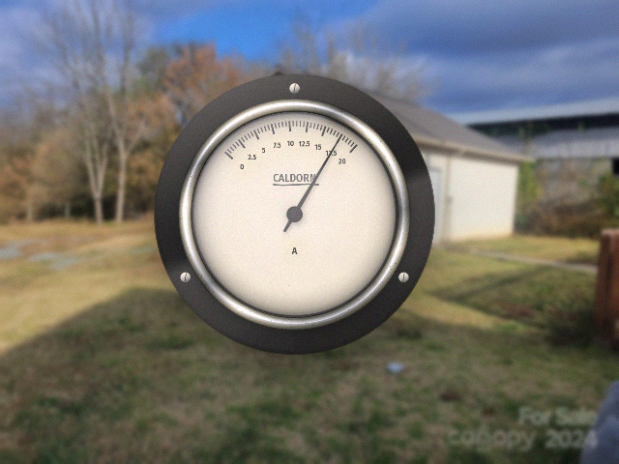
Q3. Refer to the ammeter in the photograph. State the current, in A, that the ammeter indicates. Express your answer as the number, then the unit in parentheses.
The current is 17.5 (A)
